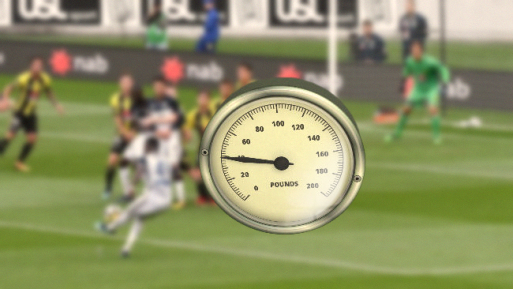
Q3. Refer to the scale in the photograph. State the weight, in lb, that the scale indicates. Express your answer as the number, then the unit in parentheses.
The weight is 40 (lb)
